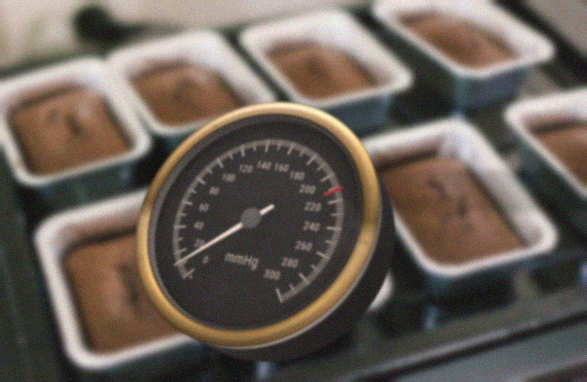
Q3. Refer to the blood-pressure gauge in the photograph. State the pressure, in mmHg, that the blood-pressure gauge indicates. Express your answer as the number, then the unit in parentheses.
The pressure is 10 (mmHg)
